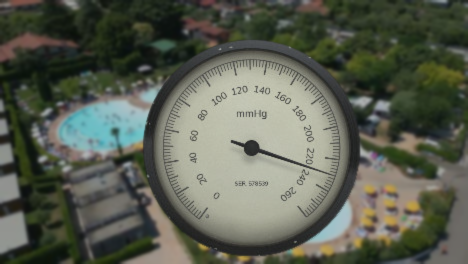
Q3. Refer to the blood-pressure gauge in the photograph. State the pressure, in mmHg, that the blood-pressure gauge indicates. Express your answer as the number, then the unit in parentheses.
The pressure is 230 (mmHg)
